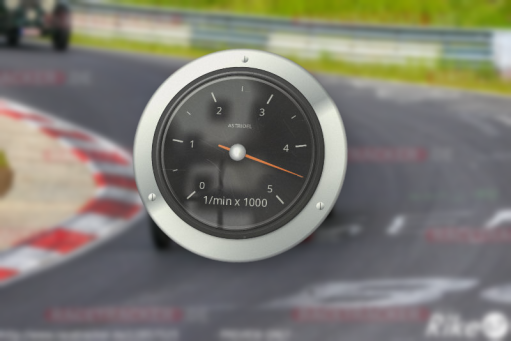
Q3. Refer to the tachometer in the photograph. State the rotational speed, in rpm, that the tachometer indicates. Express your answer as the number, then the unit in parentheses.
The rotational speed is 4500 (rpm)
